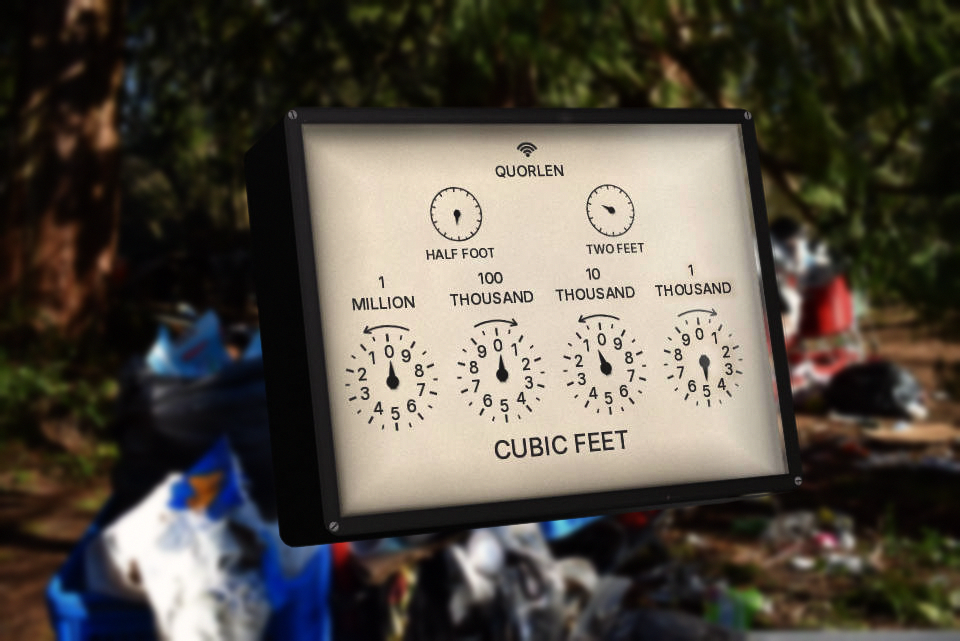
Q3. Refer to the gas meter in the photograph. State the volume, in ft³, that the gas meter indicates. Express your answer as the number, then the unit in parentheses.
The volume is 500 (ft³)
